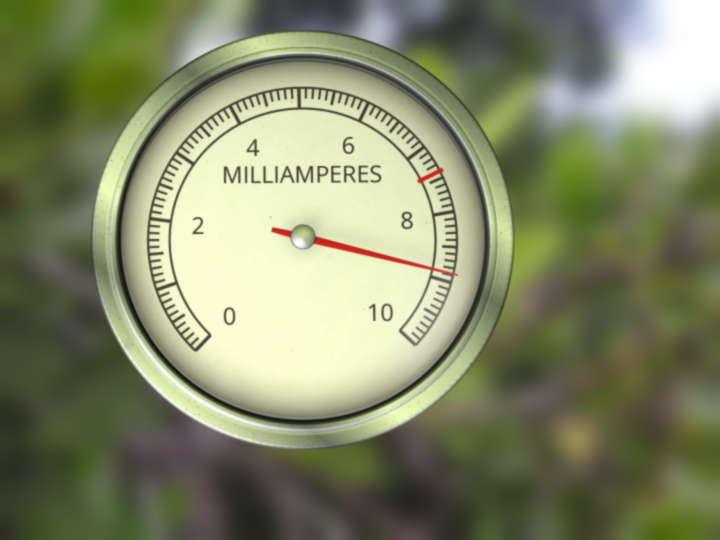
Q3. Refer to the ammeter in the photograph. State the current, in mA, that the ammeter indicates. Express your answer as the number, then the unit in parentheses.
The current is 8.9 (mA)
